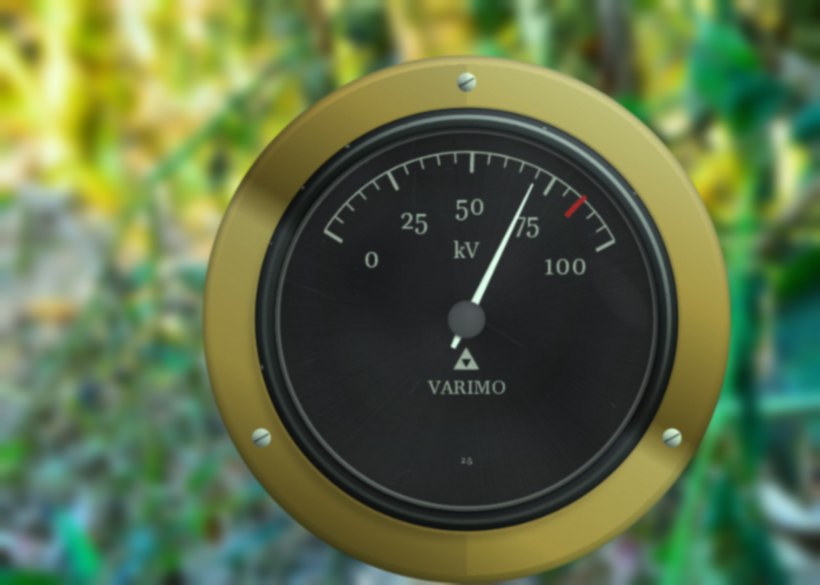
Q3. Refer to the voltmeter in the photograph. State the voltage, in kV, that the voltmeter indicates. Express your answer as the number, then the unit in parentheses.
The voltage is 70 (kV)
